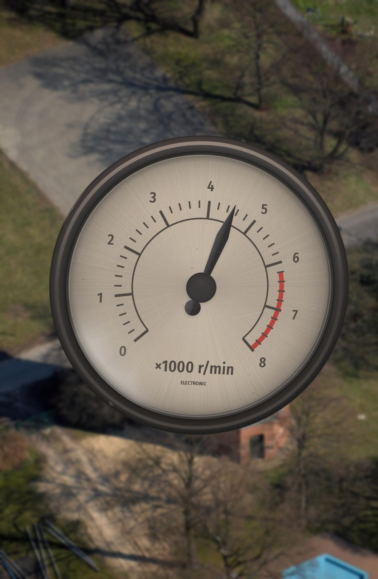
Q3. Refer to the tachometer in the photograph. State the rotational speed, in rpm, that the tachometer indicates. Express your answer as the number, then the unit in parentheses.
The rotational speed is 4500 (rpm)
